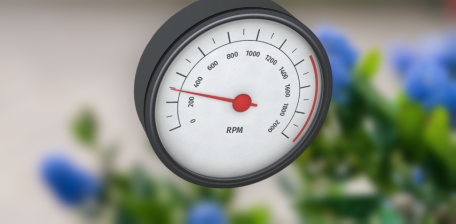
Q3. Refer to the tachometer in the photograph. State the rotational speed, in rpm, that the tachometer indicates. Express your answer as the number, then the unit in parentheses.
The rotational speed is 300 (rpm)
